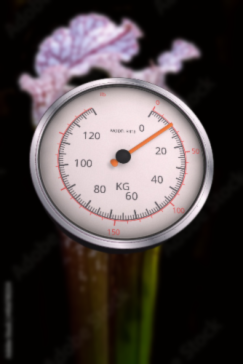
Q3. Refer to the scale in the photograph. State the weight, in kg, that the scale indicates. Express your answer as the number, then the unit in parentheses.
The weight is 10 (kg)
